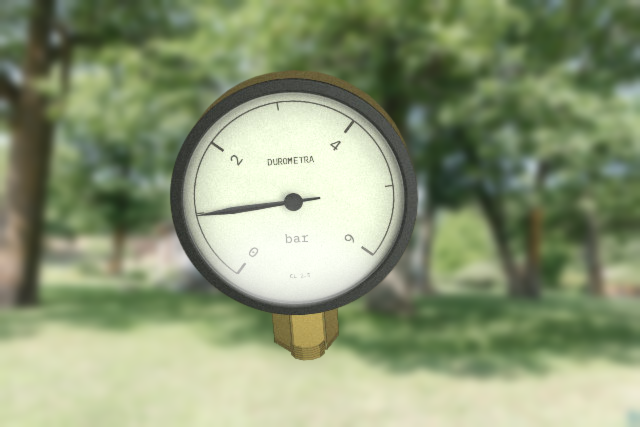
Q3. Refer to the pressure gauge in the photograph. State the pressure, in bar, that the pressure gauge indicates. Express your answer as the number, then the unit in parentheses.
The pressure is 1 (bar)
